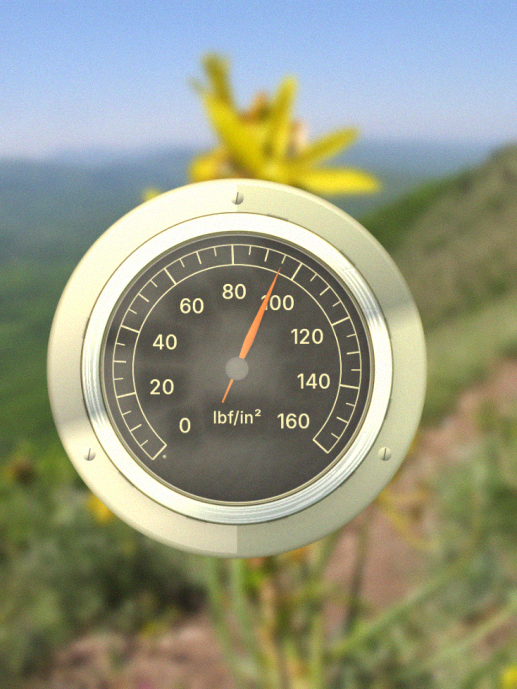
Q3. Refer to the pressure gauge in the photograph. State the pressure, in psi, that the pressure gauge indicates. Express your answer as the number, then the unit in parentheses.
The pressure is 95 (psi)
